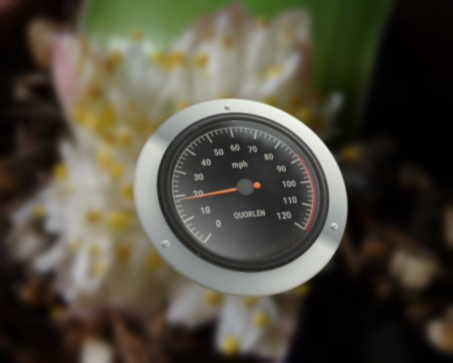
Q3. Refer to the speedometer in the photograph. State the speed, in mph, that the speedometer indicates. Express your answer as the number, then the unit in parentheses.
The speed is 18 (mph)
